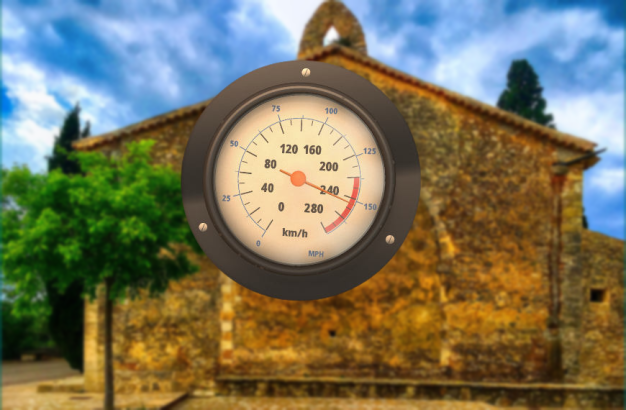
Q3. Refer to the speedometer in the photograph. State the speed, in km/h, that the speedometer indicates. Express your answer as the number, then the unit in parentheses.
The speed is 245 (km/h)
